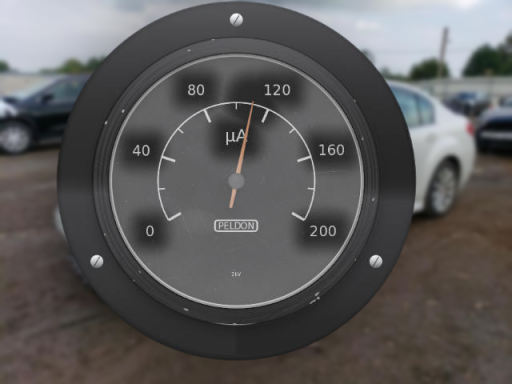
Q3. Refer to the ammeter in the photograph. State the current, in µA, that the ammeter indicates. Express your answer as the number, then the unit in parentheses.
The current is 110 (µA)
